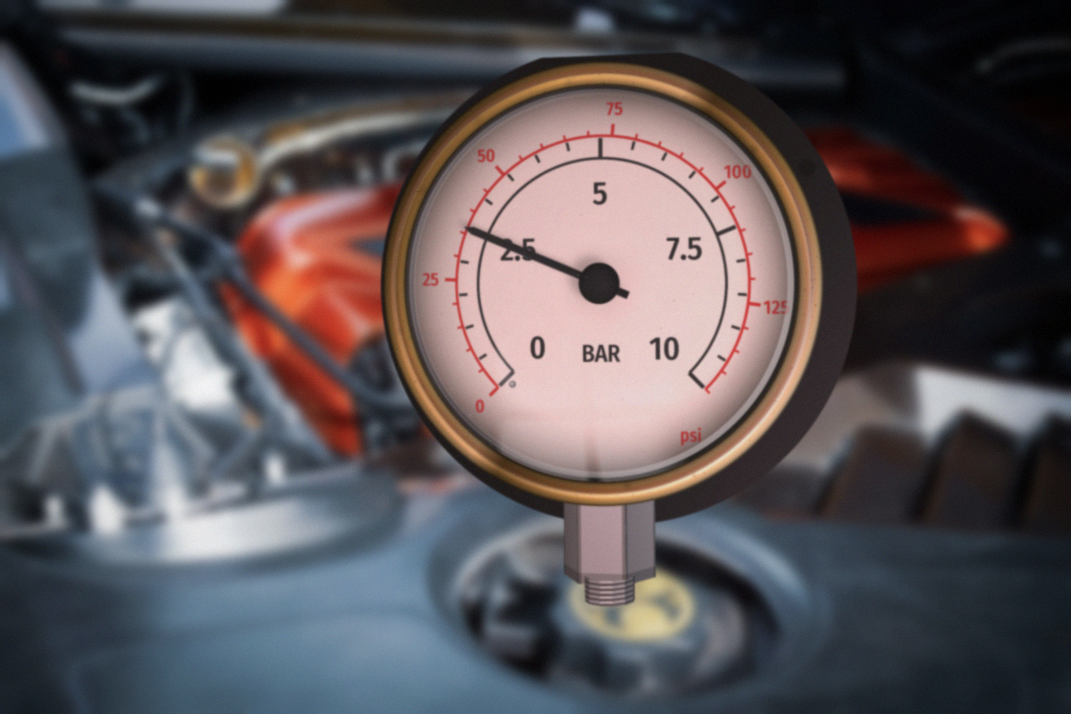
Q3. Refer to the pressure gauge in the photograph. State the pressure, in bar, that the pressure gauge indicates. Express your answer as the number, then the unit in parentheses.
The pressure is 2.5 (bar)
